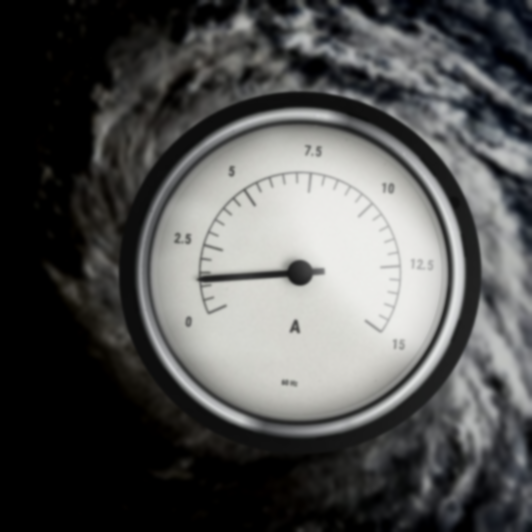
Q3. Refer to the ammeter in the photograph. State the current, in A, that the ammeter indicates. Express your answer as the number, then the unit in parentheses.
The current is 1.25 (A)
